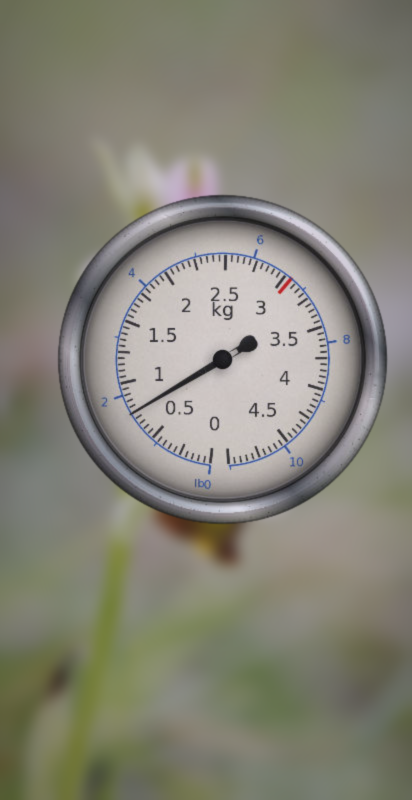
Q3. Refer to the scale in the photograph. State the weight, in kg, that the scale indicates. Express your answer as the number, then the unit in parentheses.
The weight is 0.75 (kg)
